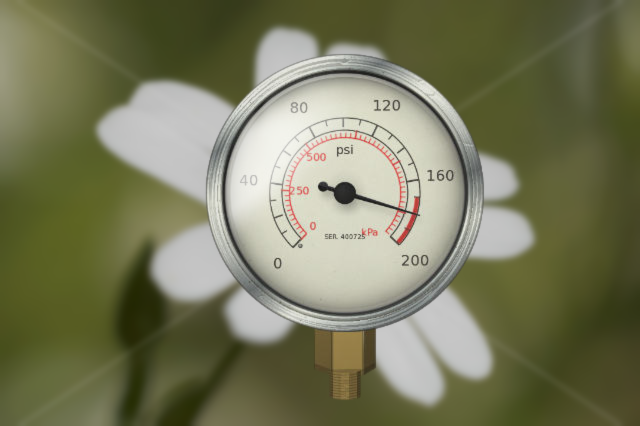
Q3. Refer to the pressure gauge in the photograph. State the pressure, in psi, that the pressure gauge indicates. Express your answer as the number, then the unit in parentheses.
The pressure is 180 (psi)
